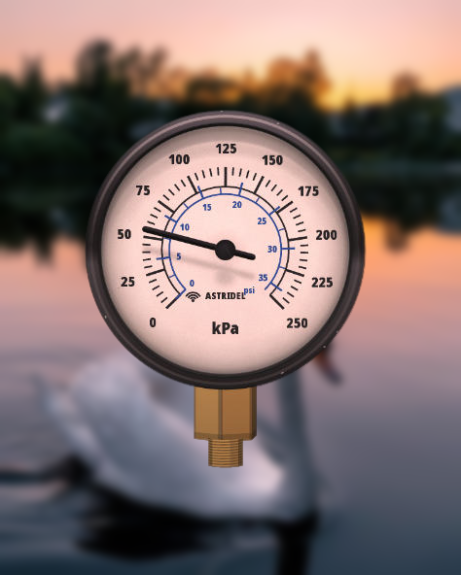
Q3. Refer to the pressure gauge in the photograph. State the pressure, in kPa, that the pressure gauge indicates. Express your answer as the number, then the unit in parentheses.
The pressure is 55 (kPa)
